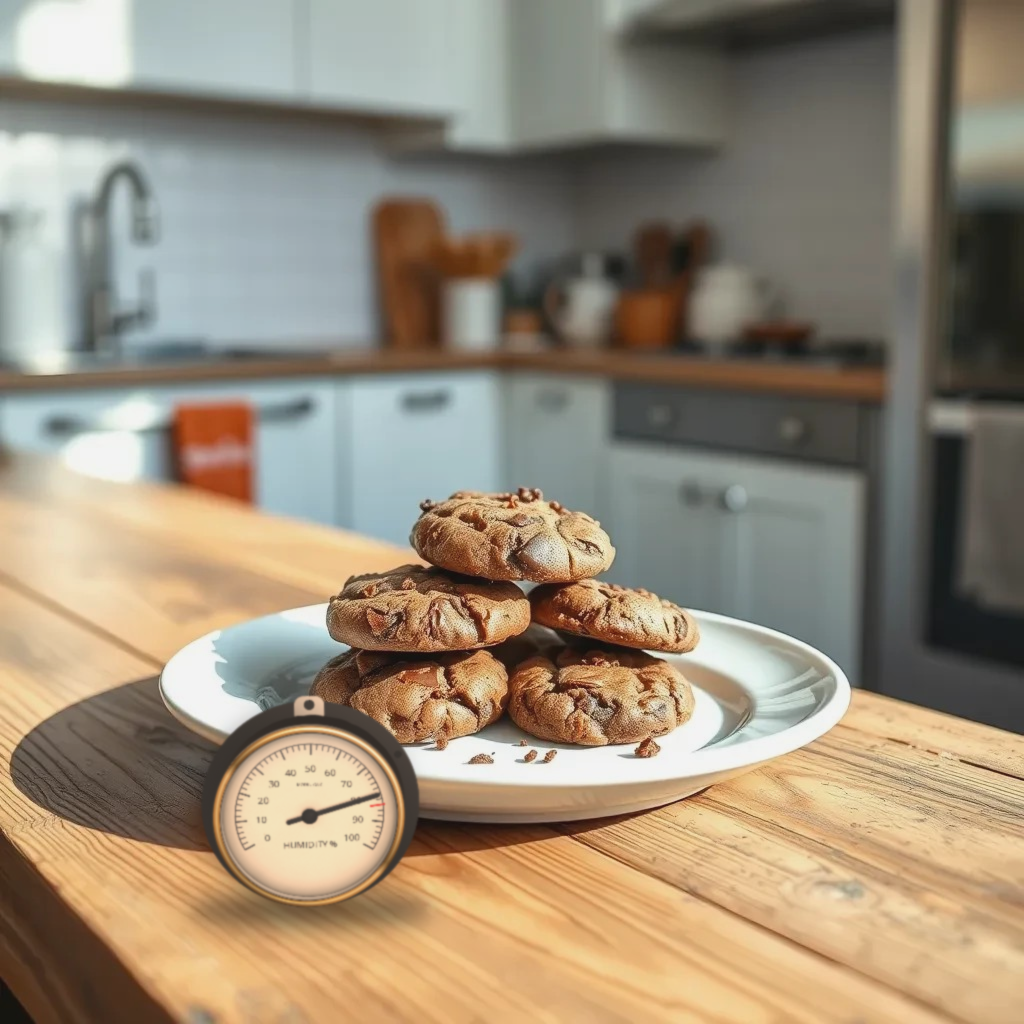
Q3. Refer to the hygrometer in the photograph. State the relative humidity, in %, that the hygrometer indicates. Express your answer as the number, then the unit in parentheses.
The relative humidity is 80 (%)
